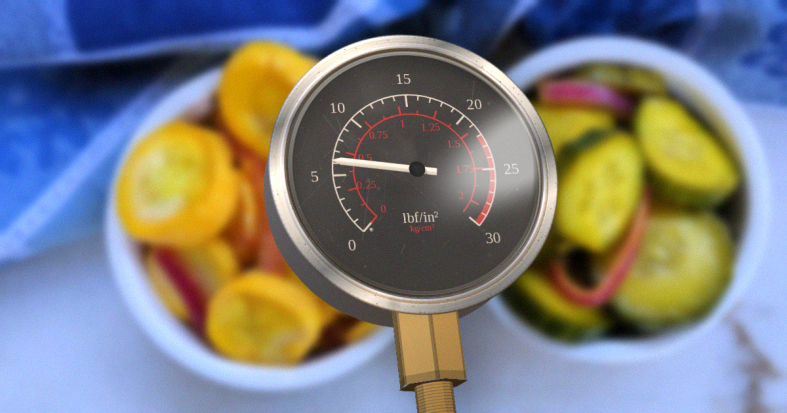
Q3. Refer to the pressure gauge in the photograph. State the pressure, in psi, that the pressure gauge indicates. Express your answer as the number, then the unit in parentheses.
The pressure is 6 (psi)
